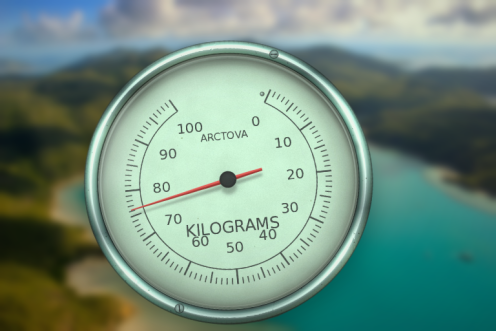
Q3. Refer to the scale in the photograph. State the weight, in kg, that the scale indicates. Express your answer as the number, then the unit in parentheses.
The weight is 76 (kg)
